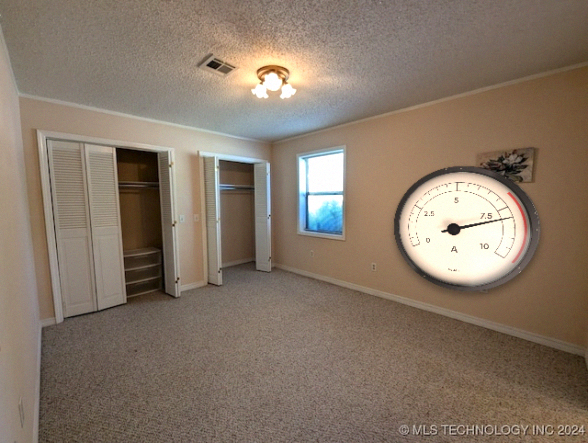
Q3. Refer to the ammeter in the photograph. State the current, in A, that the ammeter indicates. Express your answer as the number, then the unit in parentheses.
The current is 8 (A)
